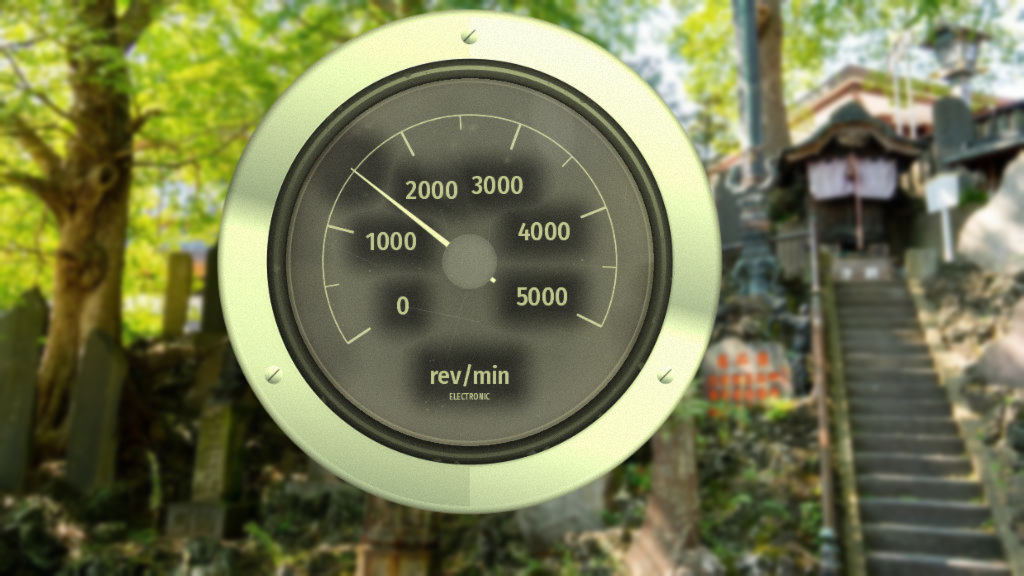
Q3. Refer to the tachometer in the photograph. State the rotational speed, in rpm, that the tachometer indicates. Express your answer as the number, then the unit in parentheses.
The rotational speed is 1500 (rpm)
